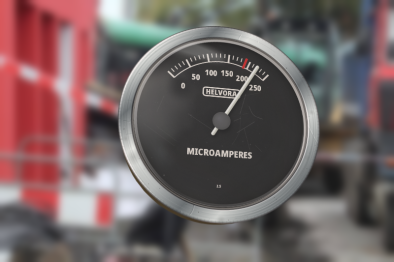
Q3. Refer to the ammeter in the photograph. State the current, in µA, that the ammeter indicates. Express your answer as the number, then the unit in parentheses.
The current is 220 (µA)
